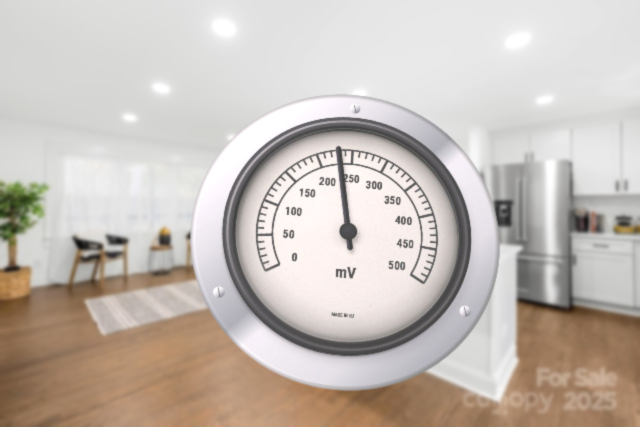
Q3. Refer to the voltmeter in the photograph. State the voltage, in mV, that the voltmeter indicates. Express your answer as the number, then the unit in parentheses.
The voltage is 230 (mV)
